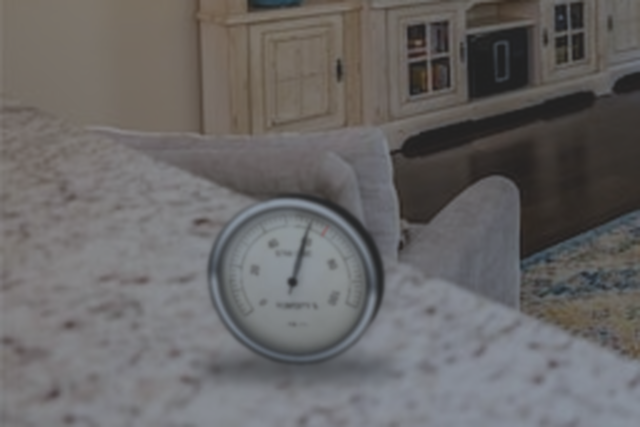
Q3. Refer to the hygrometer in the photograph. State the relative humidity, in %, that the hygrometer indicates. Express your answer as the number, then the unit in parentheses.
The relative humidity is 60 (%)
